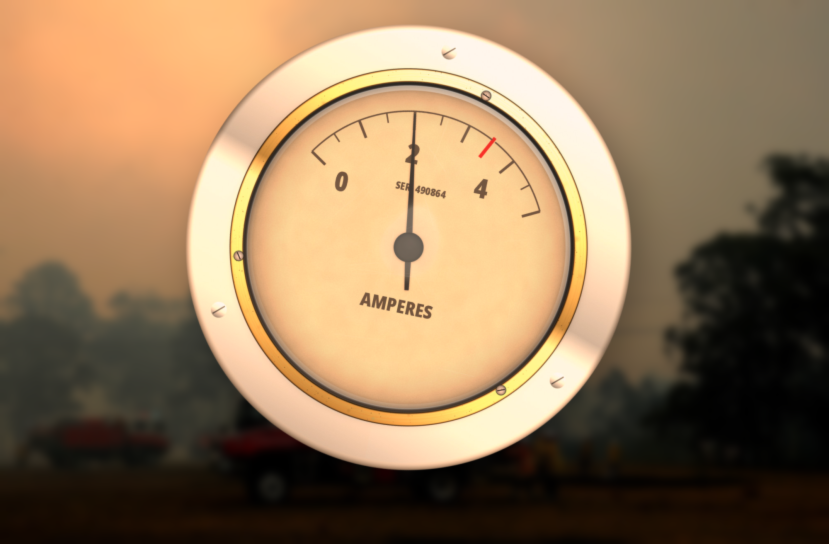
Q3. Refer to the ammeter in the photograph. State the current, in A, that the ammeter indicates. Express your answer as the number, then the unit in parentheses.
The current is 2 (A)
